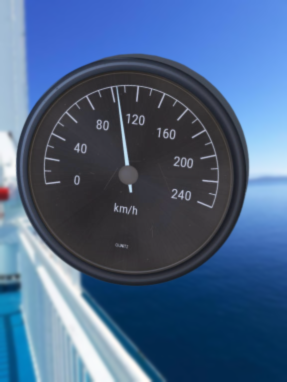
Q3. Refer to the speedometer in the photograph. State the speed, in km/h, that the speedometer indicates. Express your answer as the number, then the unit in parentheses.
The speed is 105 (km/h)
